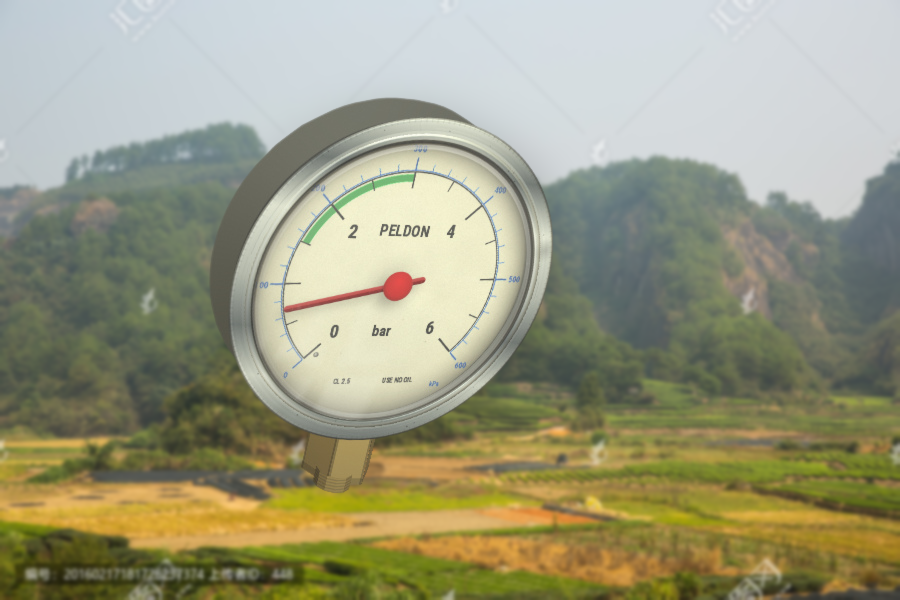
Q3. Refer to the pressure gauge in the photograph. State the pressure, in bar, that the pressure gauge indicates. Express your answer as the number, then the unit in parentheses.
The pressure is 0.75 (bar)
